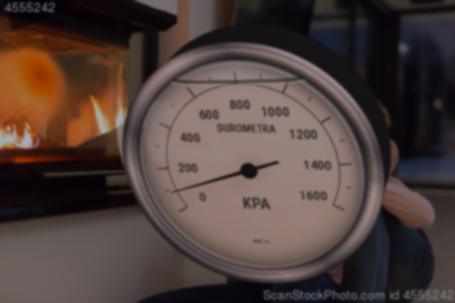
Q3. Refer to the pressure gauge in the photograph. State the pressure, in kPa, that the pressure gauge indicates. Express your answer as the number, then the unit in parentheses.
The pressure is 100 (kPa)
